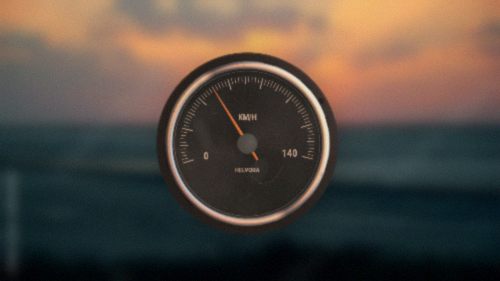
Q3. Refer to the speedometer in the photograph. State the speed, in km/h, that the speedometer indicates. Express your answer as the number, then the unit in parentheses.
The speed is 50 (km/h)
